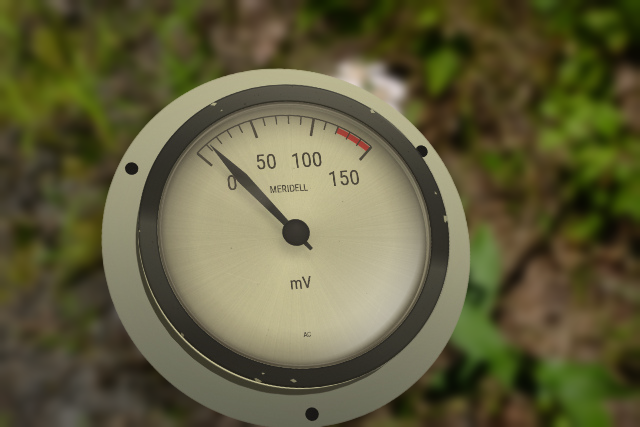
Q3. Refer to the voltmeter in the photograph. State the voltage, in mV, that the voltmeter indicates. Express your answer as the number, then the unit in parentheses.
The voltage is 10 (mV)
